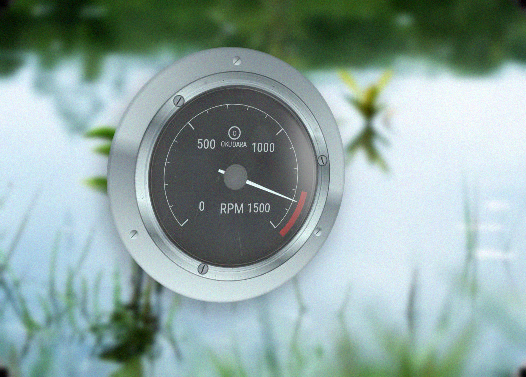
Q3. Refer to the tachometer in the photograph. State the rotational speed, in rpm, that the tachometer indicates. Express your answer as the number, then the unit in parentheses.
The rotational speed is 1350 (rpm)
